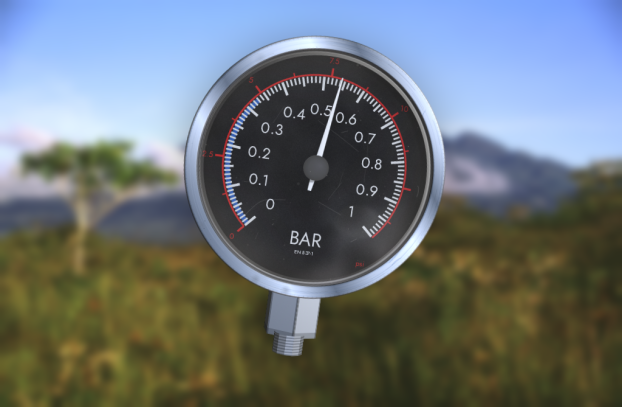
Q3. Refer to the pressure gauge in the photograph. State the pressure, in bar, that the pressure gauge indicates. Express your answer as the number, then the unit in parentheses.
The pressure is 0.54 (bar)
